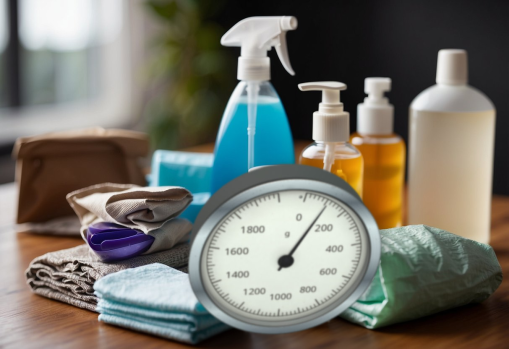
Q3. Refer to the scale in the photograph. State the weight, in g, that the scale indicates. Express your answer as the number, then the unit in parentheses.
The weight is 100 (g)
